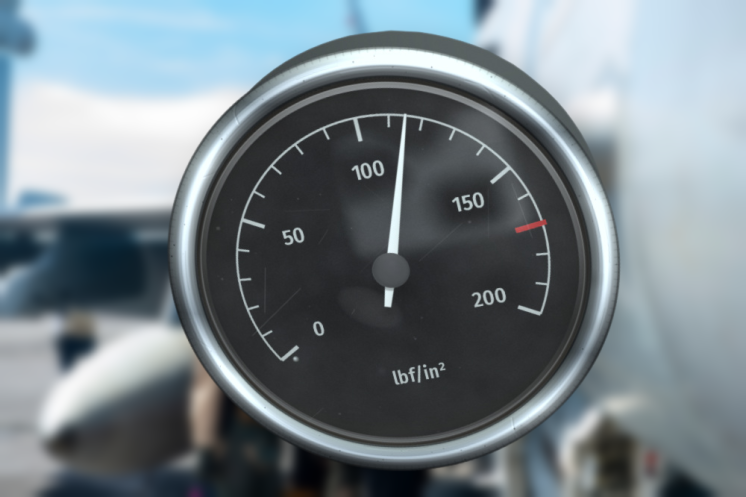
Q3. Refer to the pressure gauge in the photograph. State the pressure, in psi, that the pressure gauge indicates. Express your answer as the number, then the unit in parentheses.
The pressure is 115 (psi)
